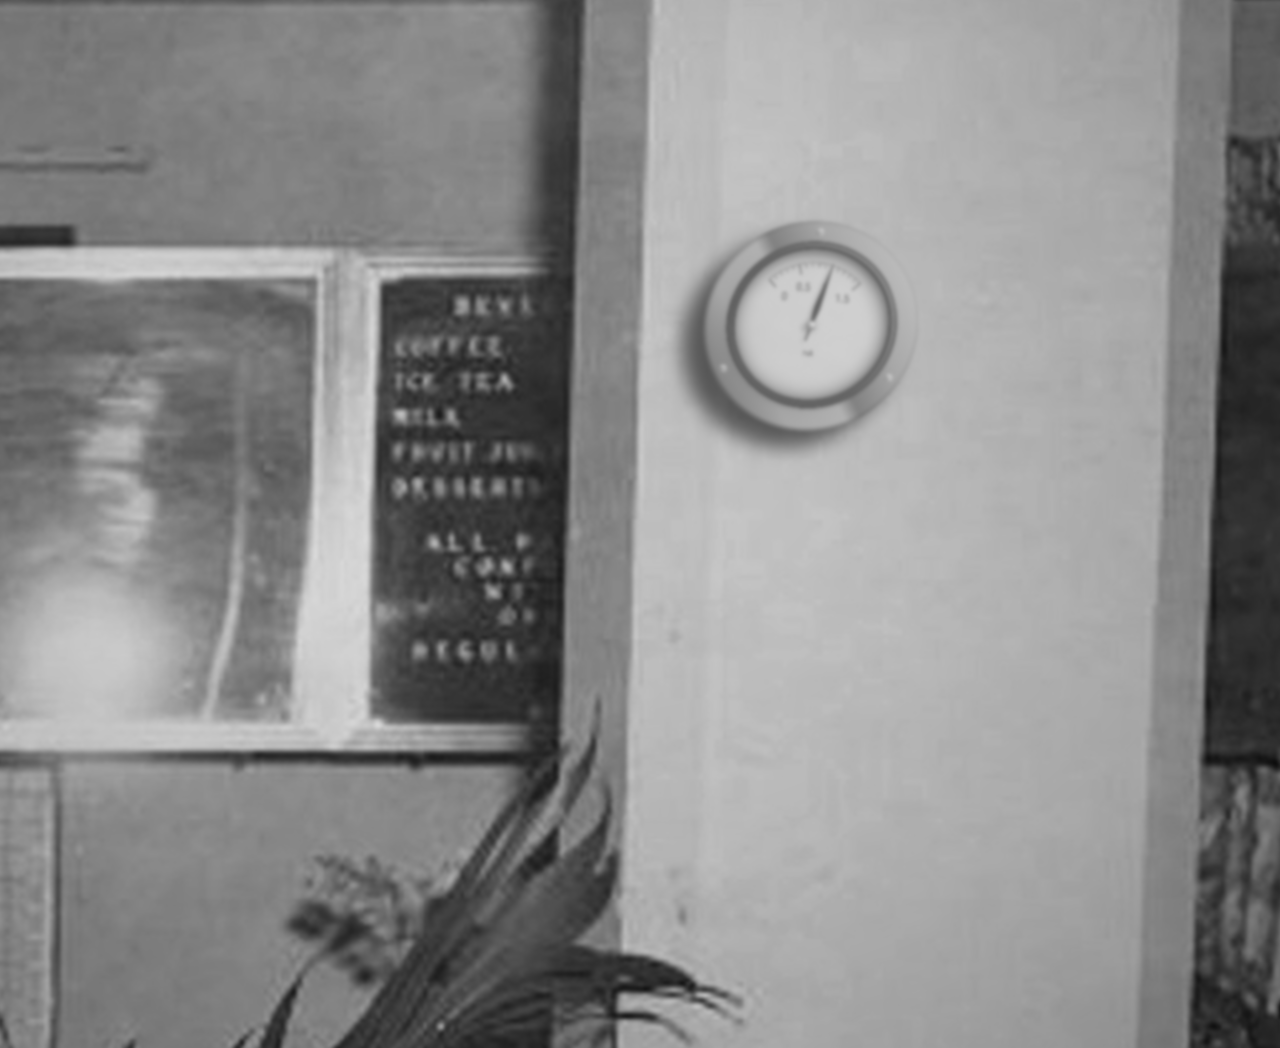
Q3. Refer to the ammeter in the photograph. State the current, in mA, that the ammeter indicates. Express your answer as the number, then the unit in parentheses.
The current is 1 (mA)
